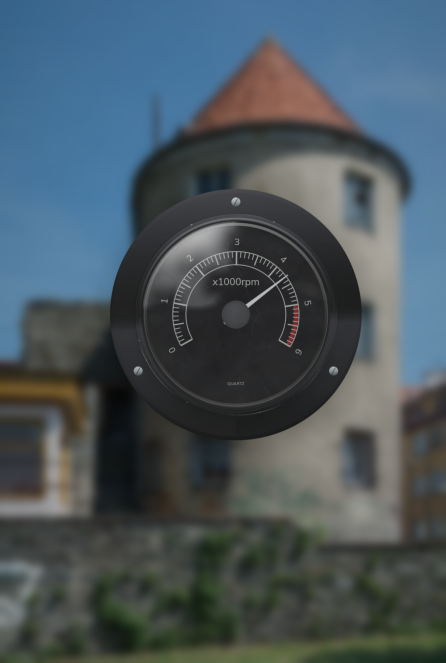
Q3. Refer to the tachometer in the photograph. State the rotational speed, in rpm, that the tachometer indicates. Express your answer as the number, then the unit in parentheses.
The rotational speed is 4300 (rpm)
